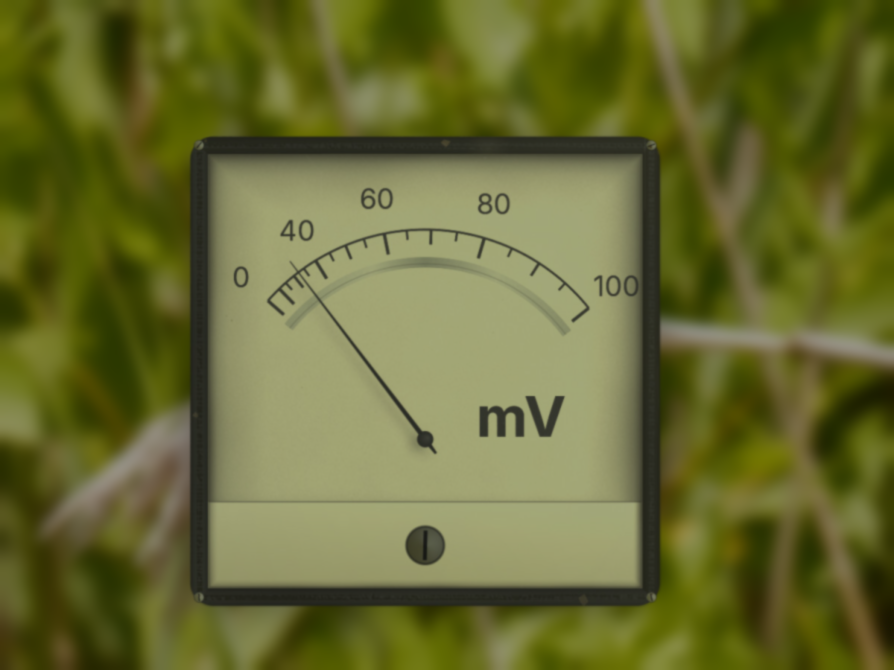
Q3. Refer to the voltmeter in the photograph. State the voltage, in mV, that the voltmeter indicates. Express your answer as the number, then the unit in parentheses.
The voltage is 32.5 (mV)
